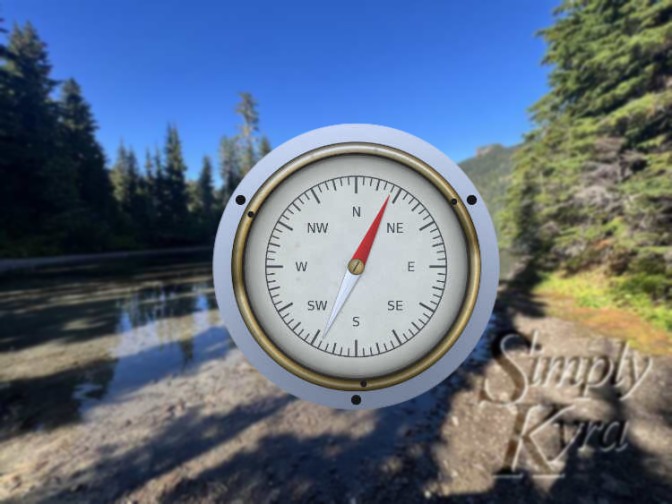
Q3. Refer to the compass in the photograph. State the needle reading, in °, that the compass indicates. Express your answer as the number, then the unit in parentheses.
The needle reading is 25 (°)
